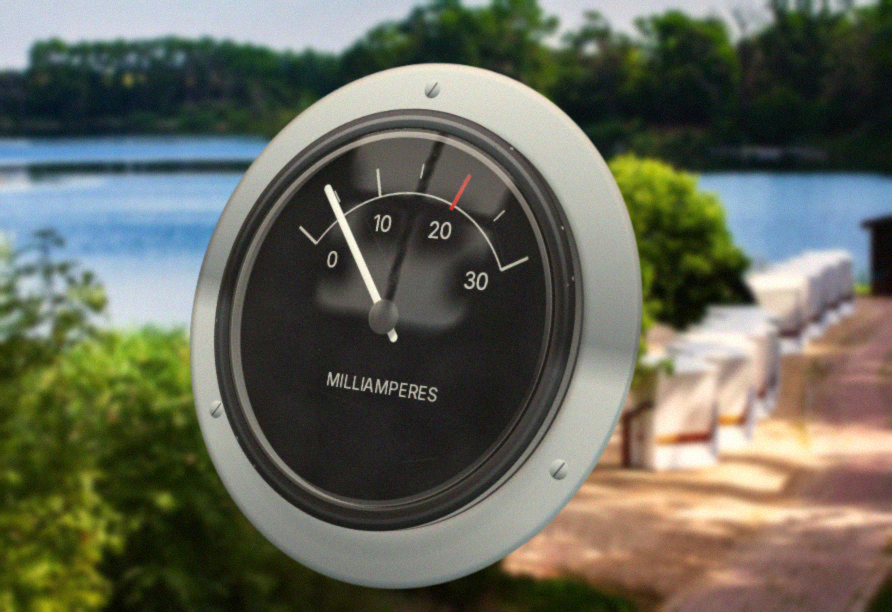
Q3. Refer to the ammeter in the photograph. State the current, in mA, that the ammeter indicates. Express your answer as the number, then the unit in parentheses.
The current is 5 (mA)
